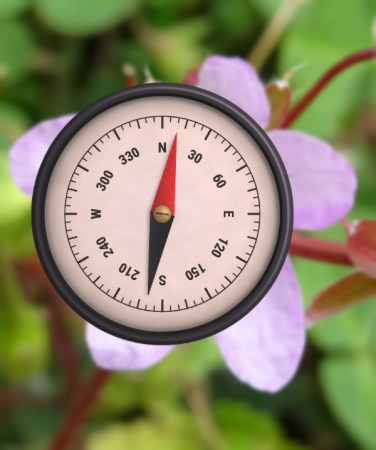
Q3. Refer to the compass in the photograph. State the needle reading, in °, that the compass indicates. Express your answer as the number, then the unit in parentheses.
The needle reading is 10 (°)
